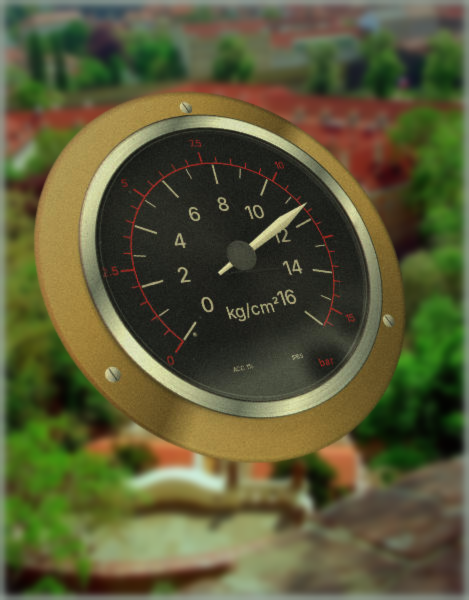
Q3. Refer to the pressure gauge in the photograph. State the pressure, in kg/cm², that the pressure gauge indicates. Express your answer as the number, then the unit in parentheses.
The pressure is 11.5 (kg/cm²)
